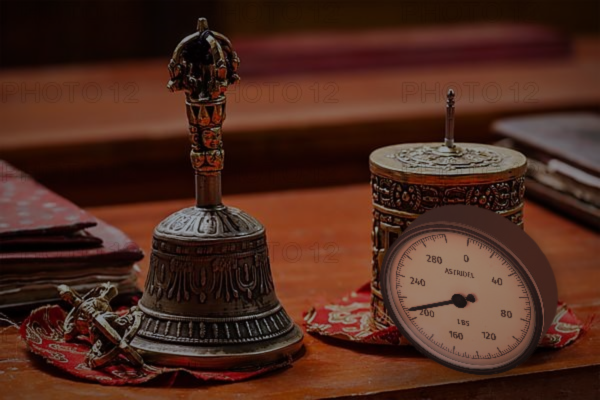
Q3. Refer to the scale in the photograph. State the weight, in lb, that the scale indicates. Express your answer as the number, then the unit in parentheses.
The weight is 210 (lb)
